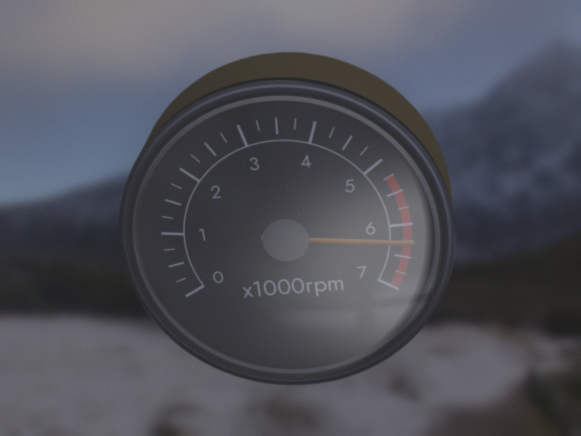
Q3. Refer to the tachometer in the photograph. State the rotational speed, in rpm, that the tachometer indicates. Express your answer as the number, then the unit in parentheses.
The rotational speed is 6250 (rpm)
